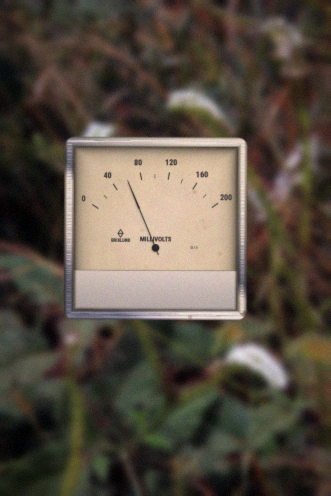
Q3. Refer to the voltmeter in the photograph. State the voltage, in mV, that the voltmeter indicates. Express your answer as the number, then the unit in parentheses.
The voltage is 60 (mV)
